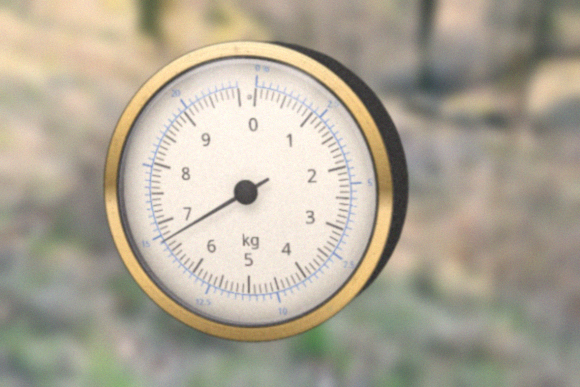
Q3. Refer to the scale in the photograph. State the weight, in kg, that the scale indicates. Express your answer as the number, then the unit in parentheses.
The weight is 6.7 (kg)
